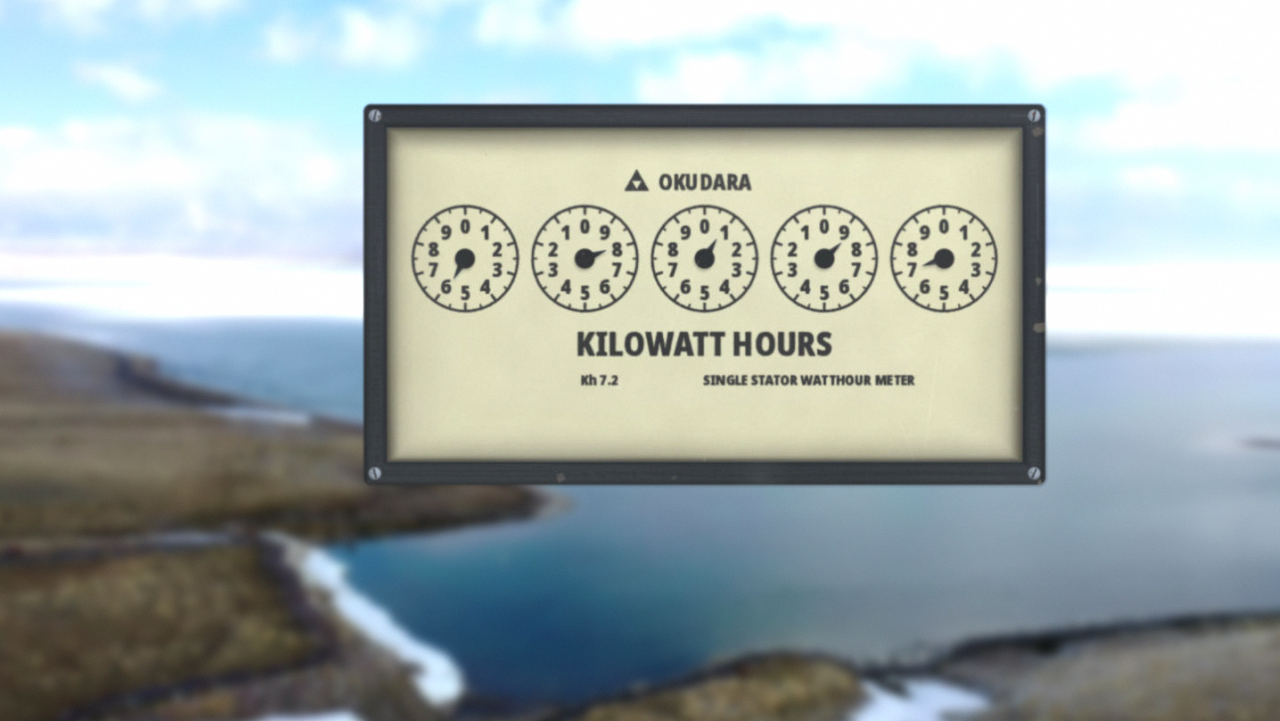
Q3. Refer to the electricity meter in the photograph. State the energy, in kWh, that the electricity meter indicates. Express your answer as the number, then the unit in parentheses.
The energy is 58087 (kWh)
